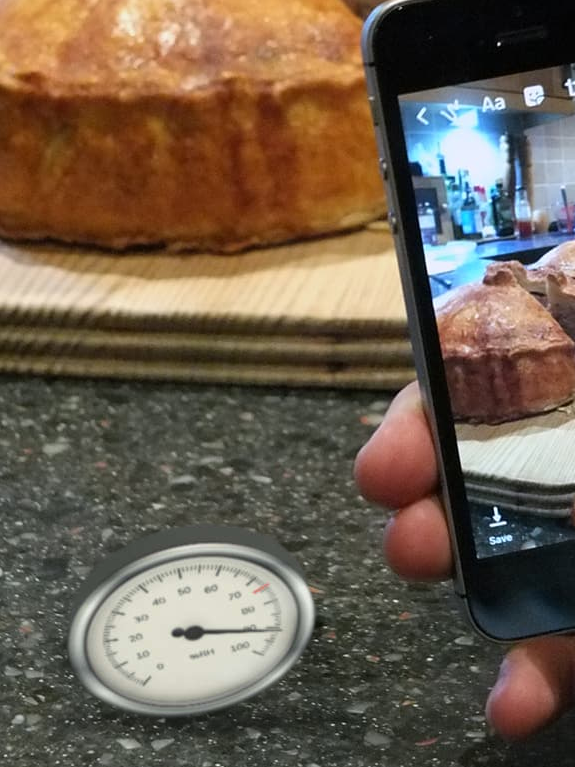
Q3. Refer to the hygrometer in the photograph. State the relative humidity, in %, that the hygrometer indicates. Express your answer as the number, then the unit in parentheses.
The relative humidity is 90 (%)
